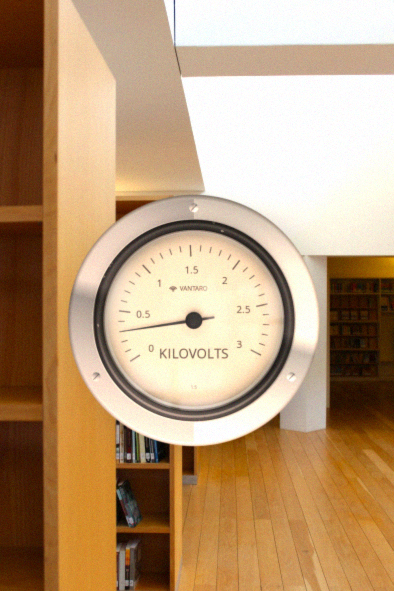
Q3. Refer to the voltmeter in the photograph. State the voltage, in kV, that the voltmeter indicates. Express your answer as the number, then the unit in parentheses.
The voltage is 0.3 (kV)
